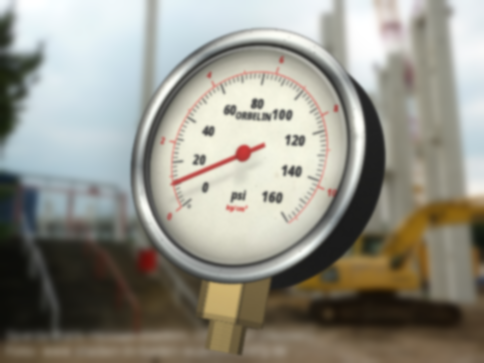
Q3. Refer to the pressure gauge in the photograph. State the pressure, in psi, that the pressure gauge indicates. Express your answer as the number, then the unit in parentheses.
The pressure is 10 (psi)
